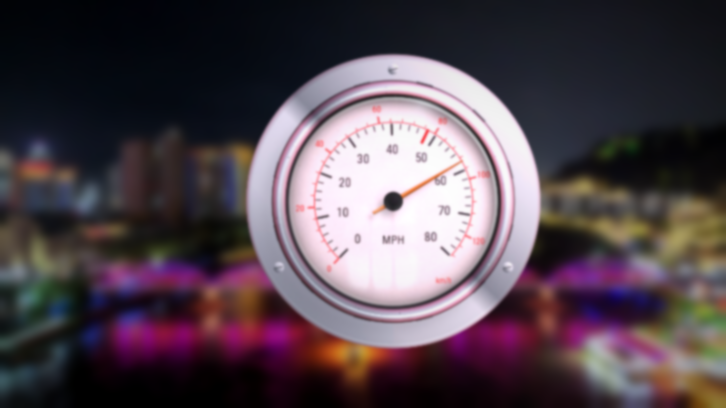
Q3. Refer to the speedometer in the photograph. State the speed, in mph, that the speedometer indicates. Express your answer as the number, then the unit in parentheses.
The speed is 58 (mph)
